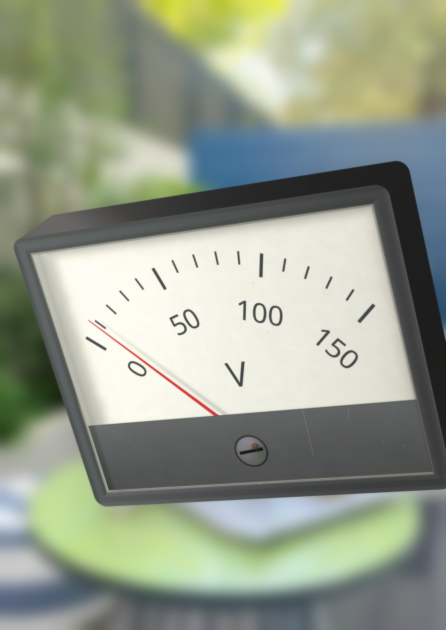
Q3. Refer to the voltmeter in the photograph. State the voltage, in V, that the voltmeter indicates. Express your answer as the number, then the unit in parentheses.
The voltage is 10 (V)
